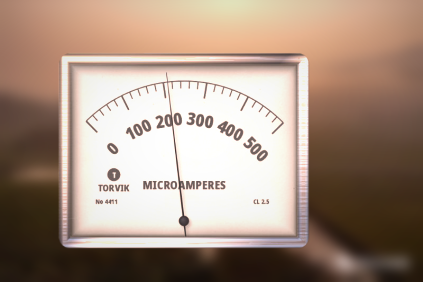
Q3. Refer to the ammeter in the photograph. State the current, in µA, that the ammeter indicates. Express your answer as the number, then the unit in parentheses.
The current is 210 (µA)
